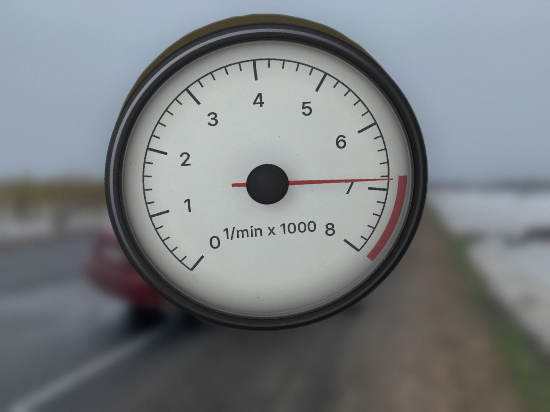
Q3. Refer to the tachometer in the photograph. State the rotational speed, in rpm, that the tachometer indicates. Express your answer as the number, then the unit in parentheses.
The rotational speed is 6800 (rpm)
